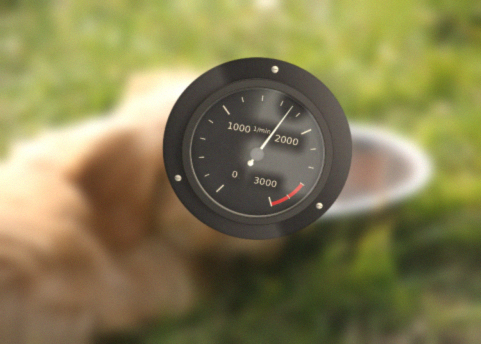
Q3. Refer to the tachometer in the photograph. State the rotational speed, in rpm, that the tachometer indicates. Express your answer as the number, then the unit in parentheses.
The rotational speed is 1700 (rpm)
